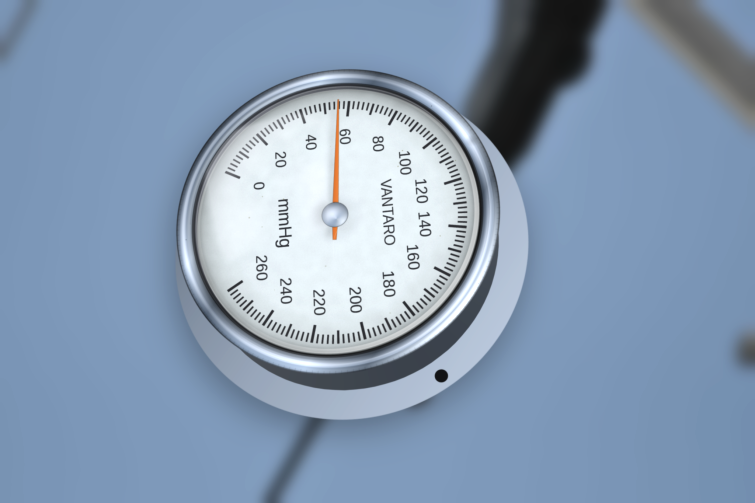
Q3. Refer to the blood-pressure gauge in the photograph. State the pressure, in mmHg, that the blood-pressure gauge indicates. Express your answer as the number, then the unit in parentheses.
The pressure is 56 (mmHg)
